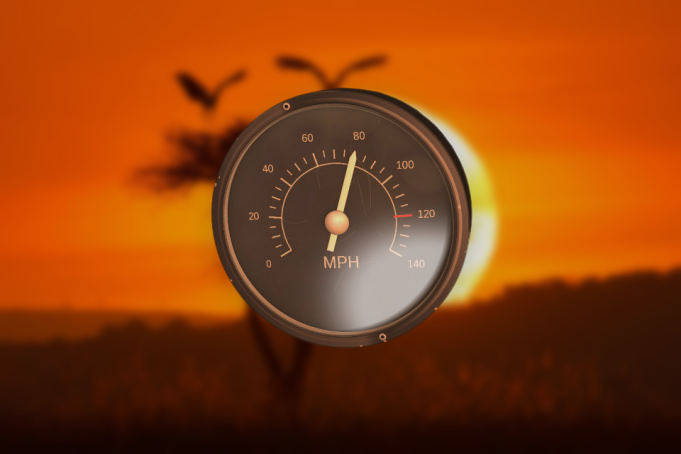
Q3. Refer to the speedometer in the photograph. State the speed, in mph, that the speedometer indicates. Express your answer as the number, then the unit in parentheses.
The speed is 80 (mph)
